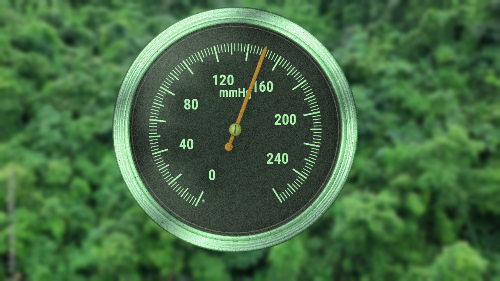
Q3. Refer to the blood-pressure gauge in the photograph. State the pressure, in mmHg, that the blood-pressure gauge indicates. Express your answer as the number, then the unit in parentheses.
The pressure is 150 (mmHg)
